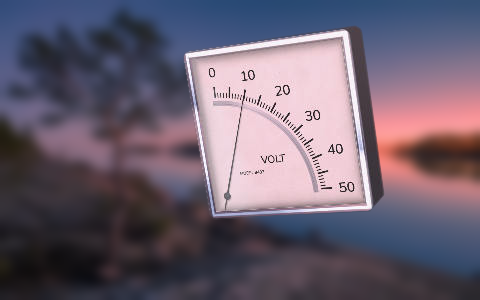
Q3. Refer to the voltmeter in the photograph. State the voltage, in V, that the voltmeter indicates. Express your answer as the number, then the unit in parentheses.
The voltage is 10 (V)
